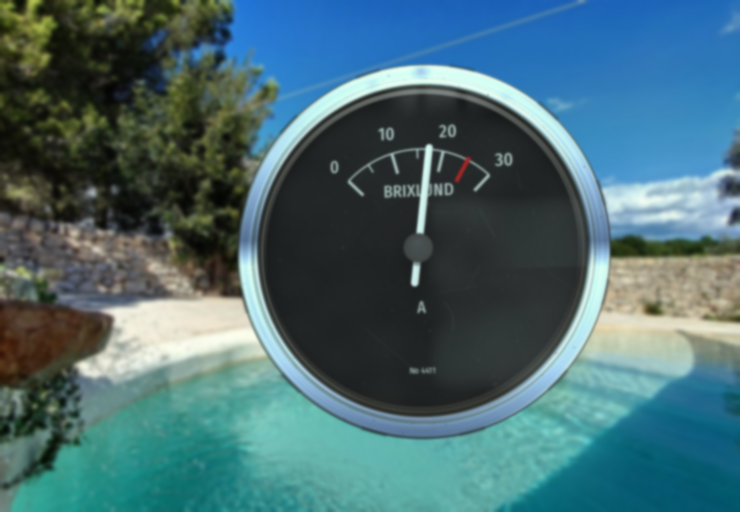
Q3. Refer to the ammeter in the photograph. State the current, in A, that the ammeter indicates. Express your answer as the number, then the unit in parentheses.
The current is 17.5 (A)
